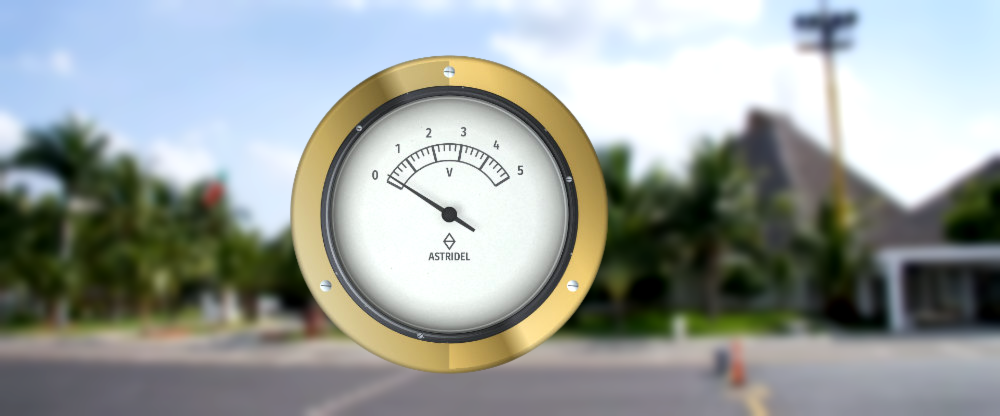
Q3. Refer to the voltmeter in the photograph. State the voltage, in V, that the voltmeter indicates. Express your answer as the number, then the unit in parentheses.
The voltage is 0.2 (V)
